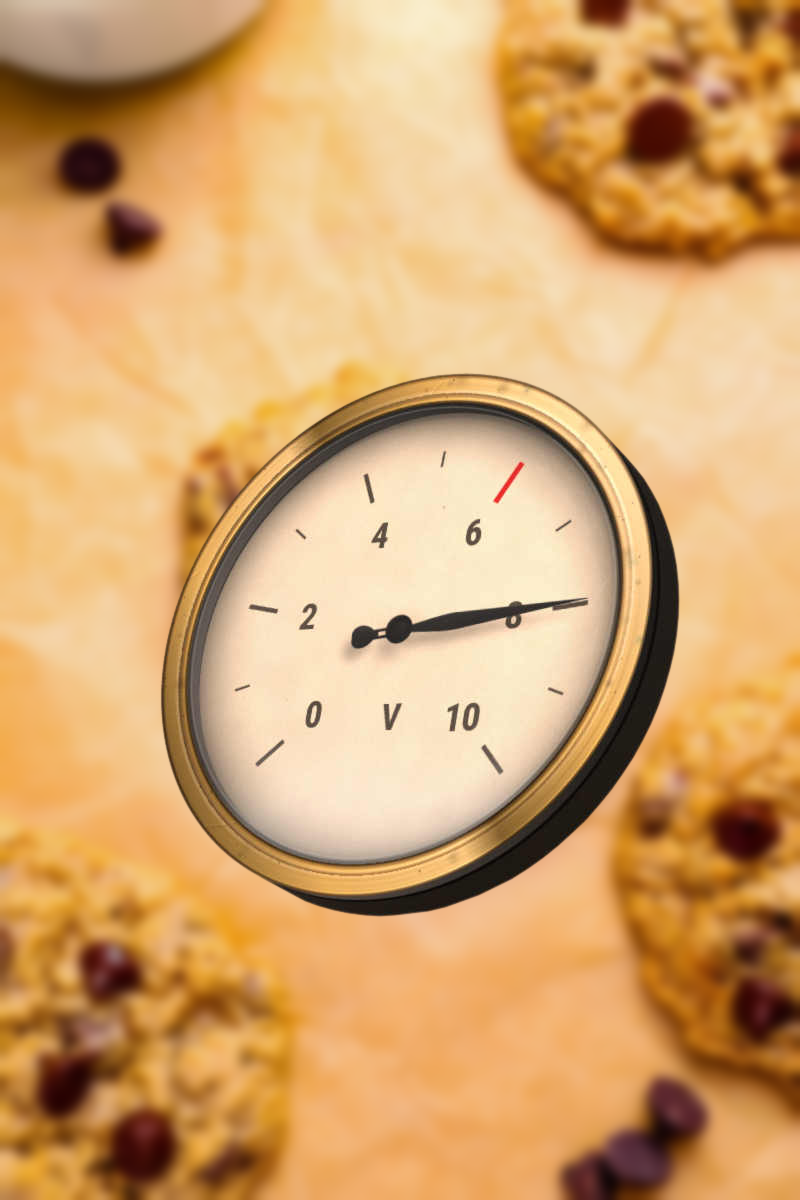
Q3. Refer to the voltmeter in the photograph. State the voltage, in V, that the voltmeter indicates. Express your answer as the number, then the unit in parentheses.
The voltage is 8 (V)
